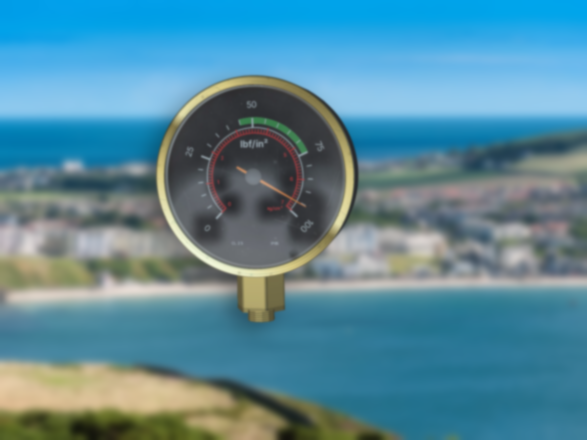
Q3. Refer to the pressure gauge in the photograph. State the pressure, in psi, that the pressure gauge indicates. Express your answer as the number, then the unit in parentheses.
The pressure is 95 (psi)
